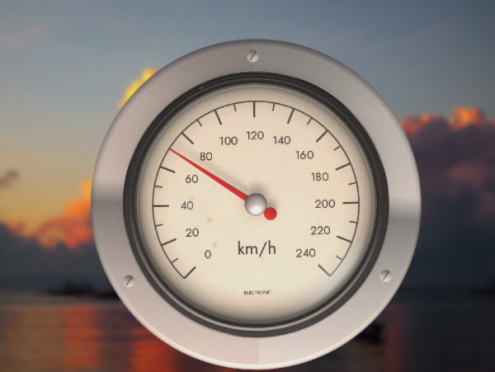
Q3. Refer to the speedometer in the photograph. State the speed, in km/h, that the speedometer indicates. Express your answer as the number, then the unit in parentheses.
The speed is 70 (km/h)
